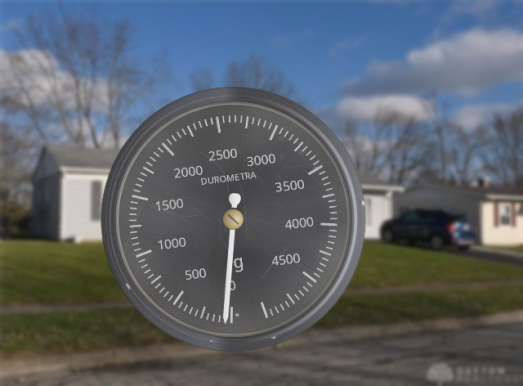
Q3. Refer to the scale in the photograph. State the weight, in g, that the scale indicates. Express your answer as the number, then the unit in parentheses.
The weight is 50 (g)
